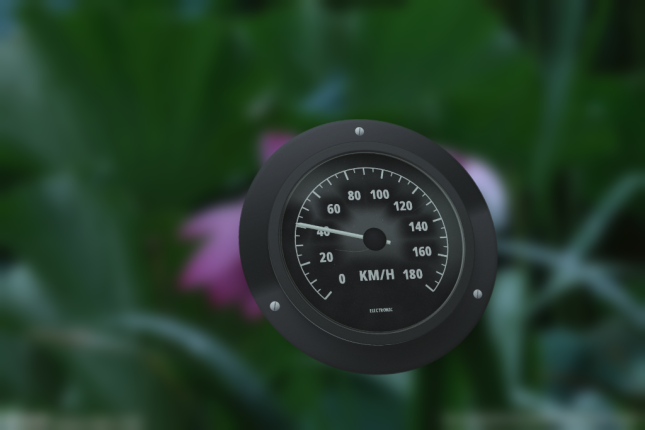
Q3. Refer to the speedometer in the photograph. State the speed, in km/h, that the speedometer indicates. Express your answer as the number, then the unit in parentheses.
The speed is 40 (km/h)
